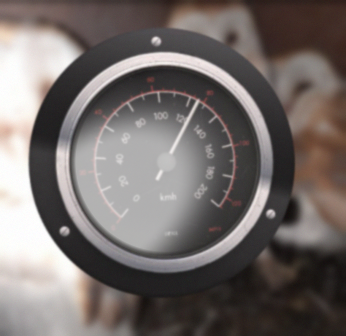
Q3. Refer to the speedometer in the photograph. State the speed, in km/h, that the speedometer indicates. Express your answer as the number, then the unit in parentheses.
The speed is 125 (km/h)
